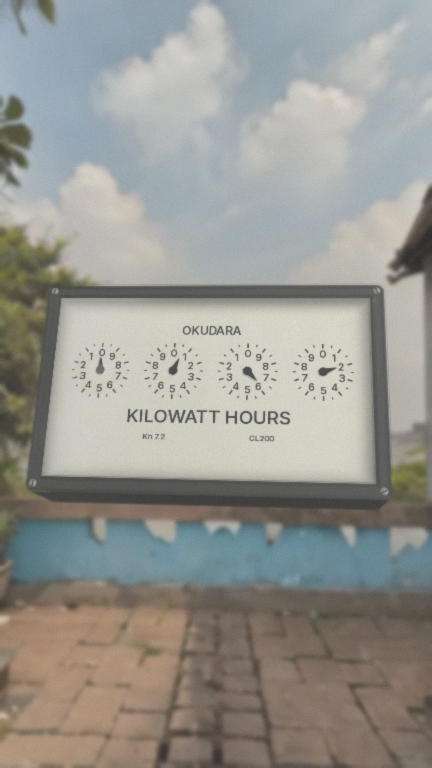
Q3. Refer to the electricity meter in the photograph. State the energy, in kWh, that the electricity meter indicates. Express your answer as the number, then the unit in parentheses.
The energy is 62 (kWh)
